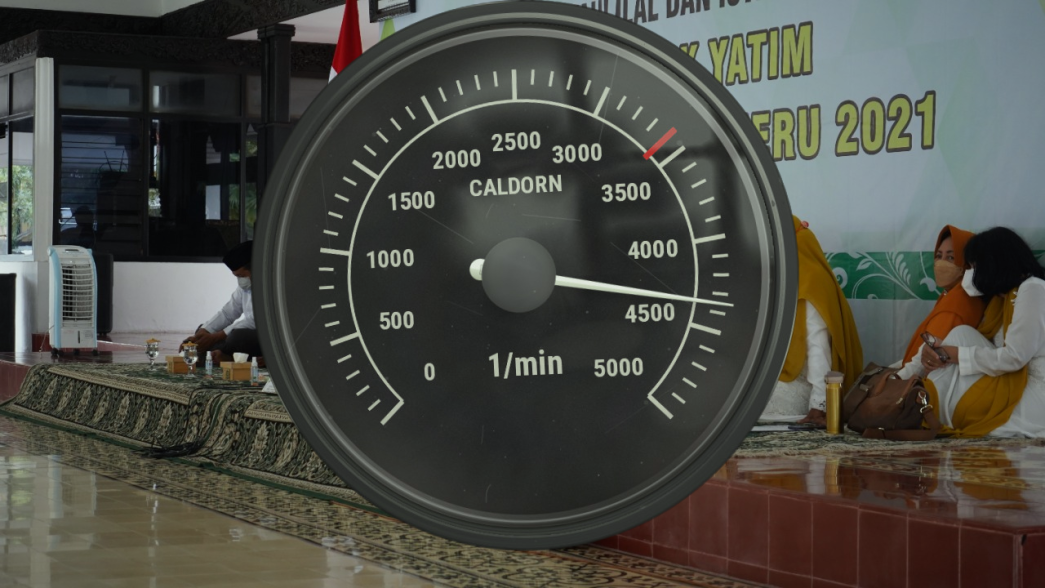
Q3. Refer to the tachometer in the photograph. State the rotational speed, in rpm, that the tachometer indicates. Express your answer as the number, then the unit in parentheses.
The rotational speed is 4350 (rpm)
